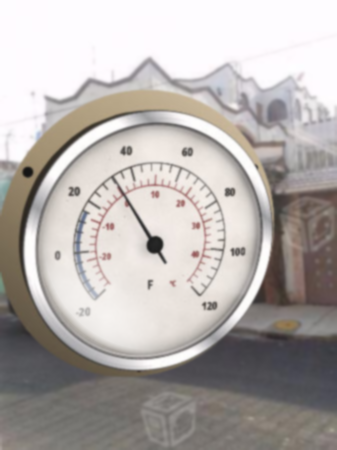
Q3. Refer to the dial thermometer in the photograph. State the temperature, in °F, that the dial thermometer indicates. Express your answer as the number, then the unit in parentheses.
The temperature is 32 (°F)
